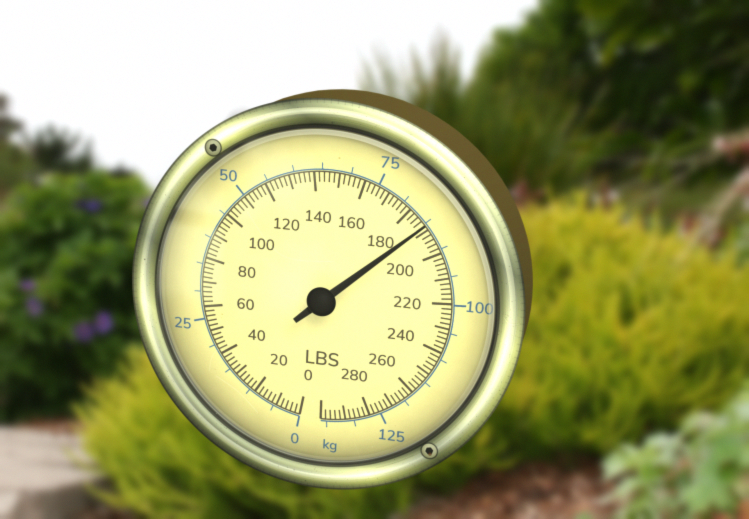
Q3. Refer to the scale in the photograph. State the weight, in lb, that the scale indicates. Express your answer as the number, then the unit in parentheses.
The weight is 188 (lb)
